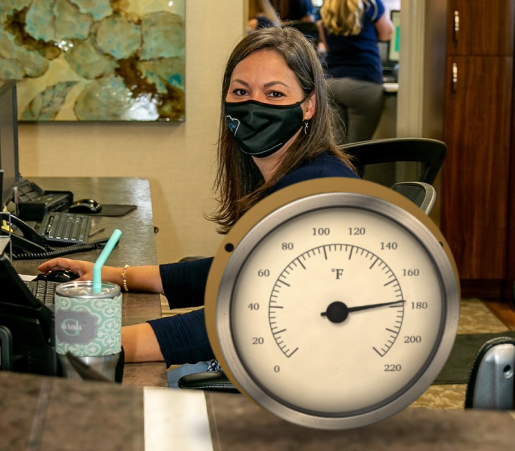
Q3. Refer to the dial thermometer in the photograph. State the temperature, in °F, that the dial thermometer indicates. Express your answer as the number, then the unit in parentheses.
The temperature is 176 (°F)
